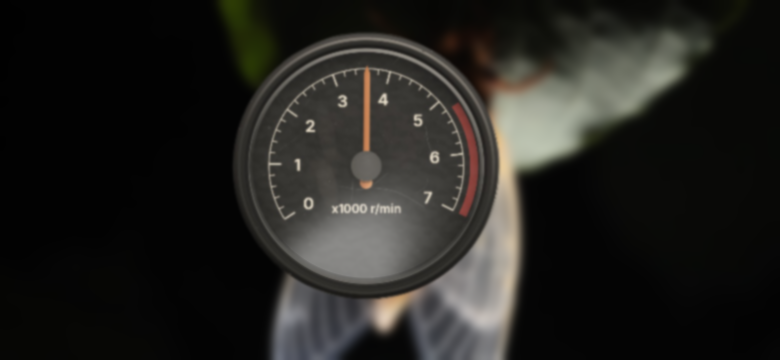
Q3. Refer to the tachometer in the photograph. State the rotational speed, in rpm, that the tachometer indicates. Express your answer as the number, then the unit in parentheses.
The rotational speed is 3600 (rpm)
